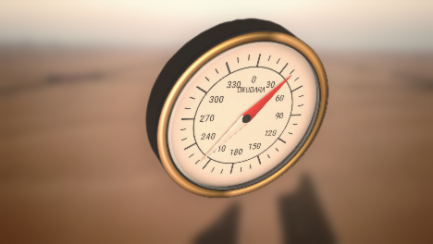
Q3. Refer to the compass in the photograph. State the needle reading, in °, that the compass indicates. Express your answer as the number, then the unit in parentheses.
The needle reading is 40 (°)
